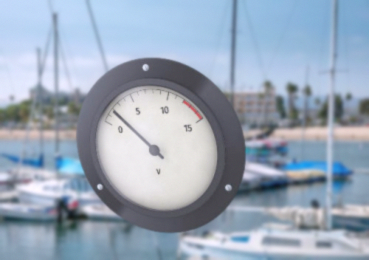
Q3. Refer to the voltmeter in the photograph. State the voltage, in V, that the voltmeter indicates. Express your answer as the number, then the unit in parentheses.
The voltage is 2 (V)
